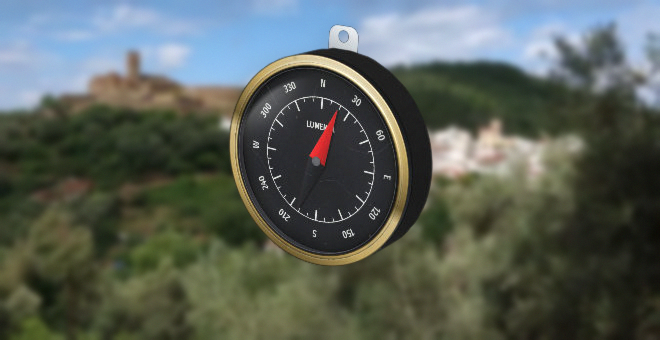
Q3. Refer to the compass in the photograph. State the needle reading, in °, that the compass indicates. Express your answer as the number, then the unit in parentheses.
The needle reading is 20 (°)
